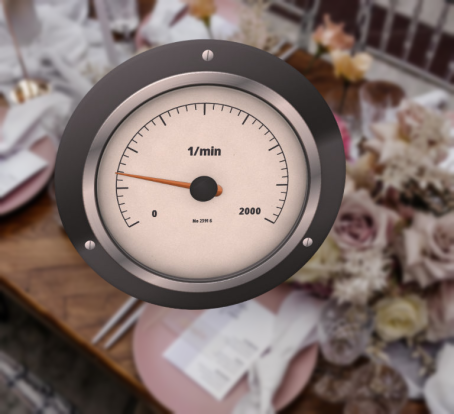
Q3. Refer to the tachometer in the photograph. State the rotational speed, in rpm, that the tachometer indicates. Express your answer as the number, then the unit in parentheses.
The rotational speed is 350 (rpm)
